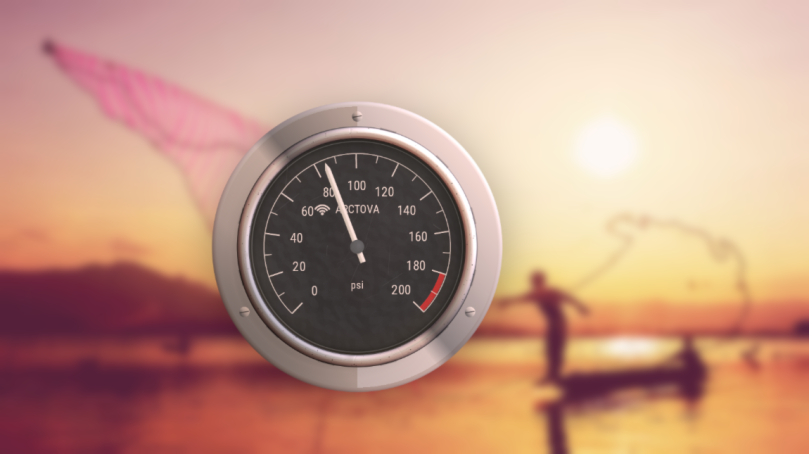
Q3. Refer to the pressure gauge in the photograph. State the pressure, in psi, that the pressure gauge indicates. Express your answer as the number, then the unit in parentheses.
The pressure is 85 (psi)
